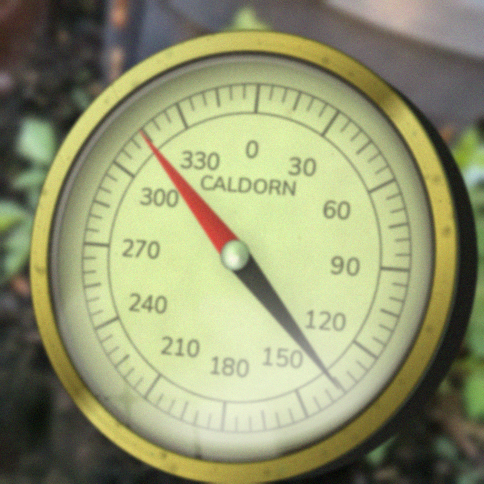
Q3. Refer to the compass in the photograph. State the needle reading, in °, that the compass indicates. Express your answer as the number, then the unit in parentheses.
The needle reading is 315 (°)
